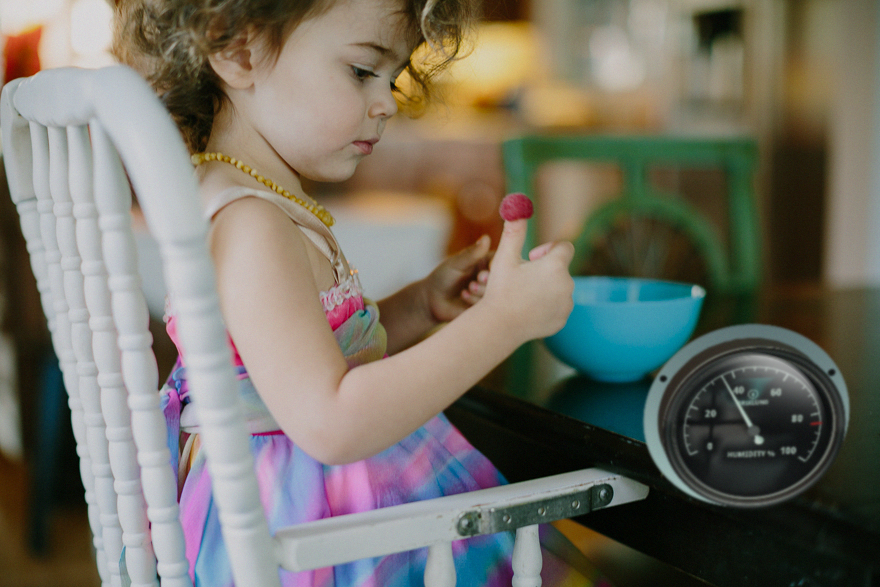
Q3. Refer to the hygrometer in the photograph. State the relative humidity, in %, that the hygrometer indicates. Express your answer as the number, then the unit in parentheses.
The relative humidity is 36 (%)
